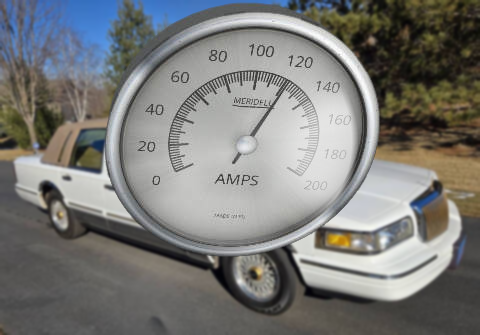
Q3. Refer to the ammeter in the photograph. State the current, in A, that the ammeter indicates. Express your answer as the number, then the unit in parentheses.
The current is 120 (A)
